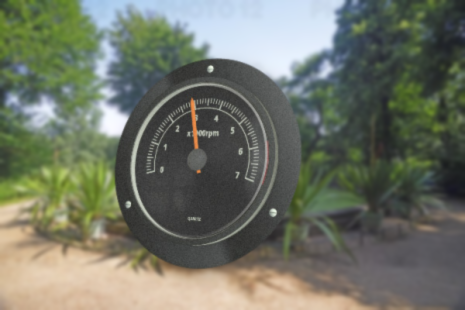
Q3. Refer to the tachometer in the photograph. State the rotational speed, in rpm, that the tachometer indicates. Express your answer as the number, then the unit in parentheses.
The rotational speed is 3000 (rpm)
